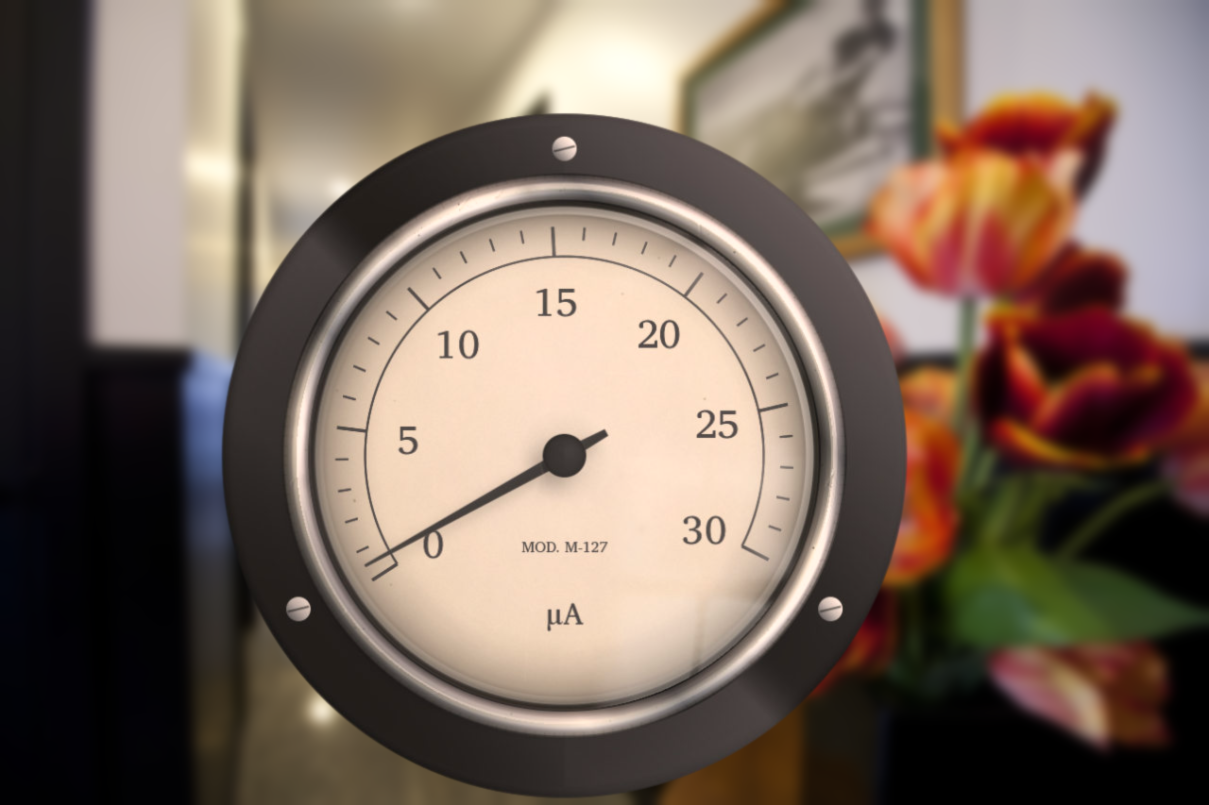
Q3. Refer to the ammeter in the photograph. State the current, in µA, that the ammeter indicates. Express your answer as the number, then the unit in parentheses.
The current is 0.5 (µA)
